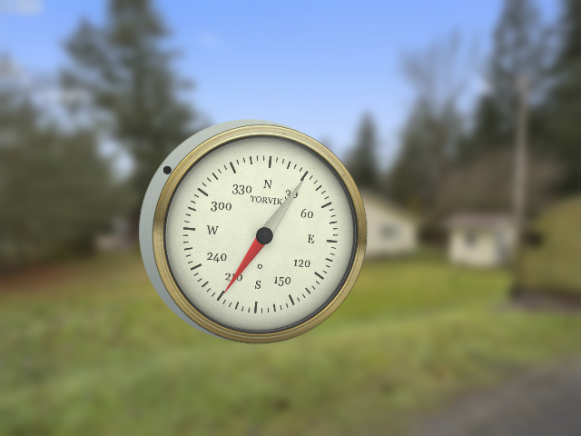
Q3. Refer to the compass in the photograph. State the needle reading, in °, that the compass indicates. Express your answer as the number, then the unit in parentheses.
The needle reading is 210 (°)
